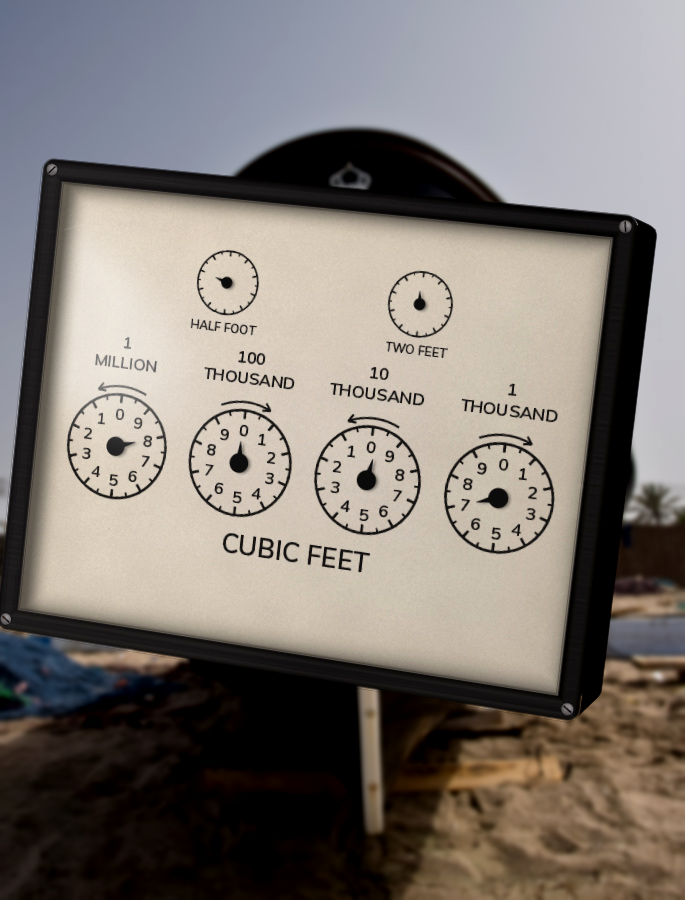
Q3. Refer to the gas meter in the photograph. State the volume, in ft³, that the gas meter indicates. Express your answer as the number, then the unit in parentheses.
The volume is 799700 (ft³)
